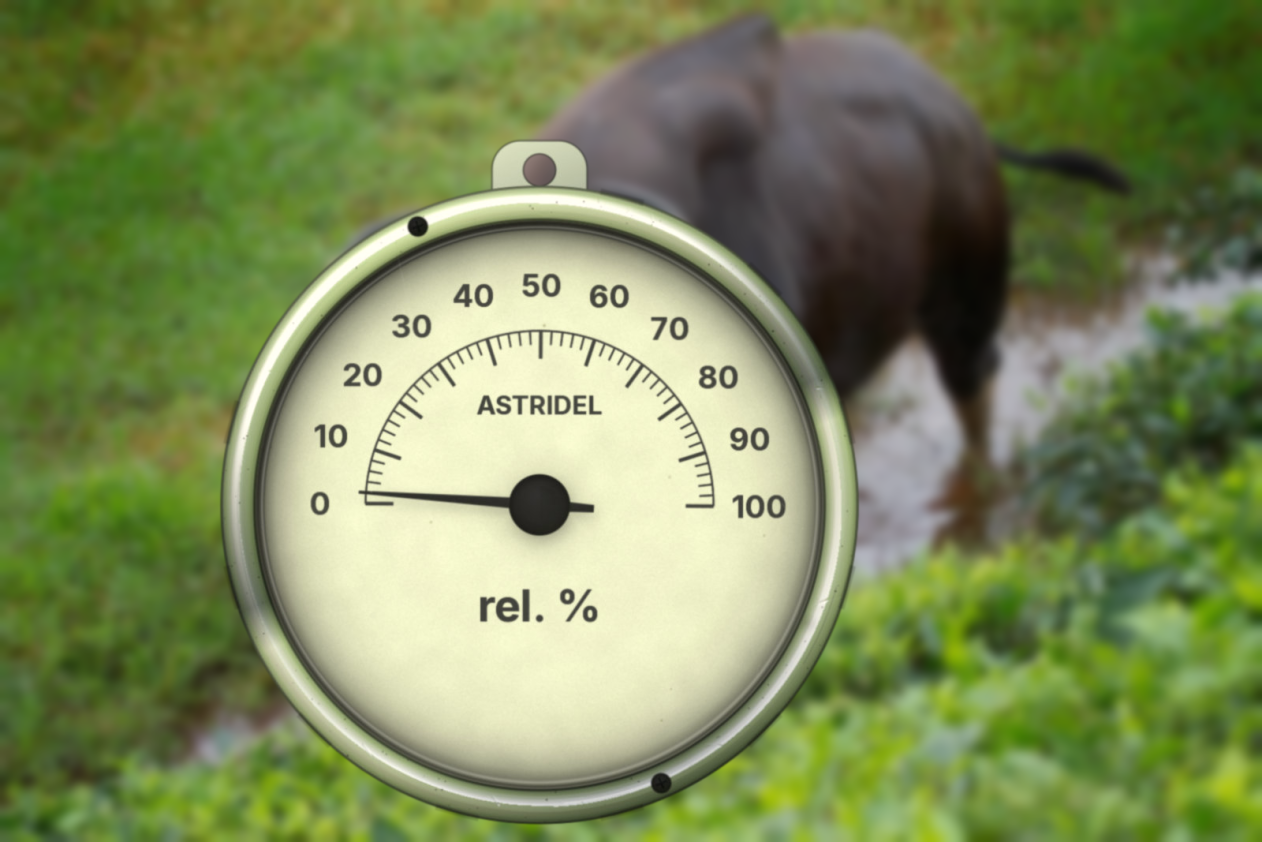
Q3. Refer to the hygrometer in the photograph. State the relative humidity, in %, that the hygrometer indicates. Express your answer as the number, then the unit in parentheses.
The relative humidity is 2 (%)
